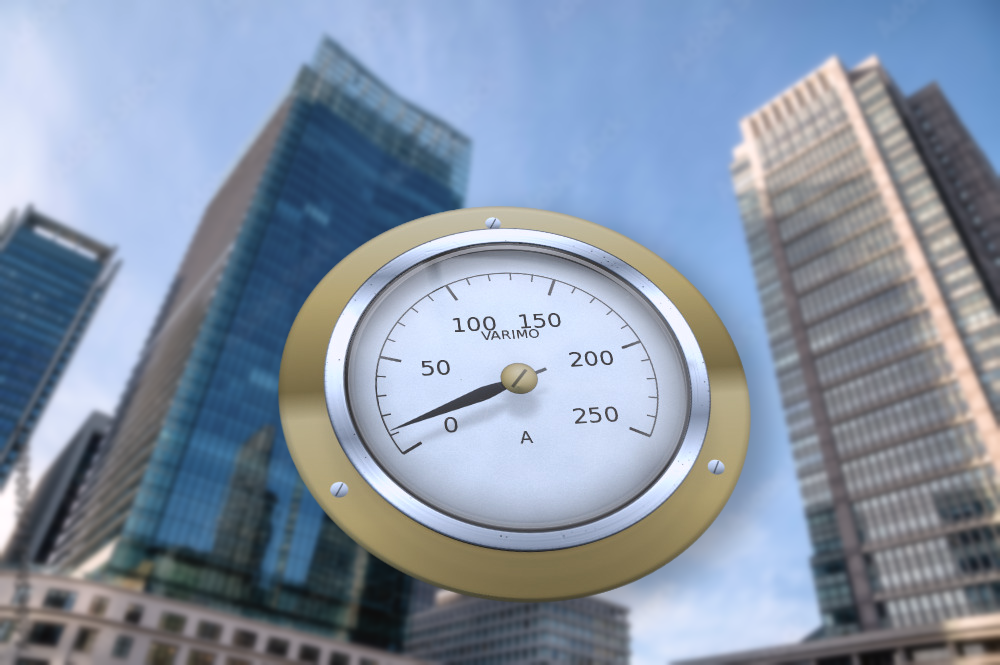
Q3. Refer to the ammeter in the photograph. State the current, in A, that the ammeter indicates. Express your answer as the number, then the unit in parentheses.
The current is 10 (A)
